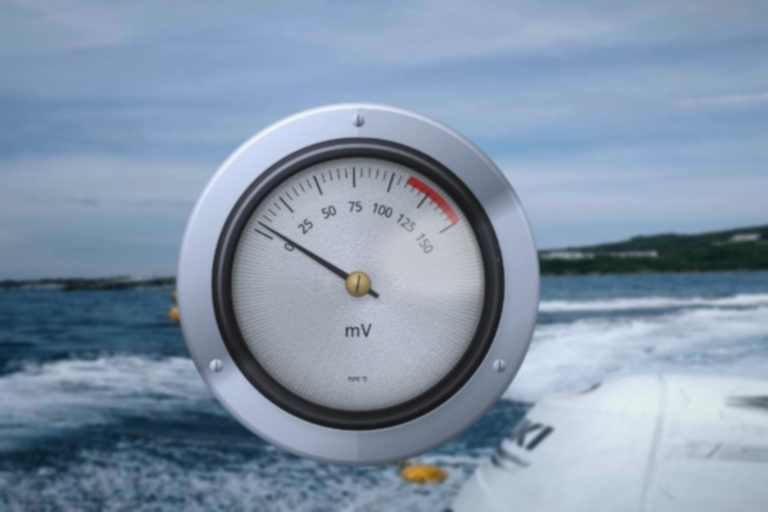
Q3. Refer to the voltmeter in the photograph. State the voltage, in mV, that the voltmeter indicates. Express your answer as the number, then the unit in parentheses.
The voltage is 5 (mV)
